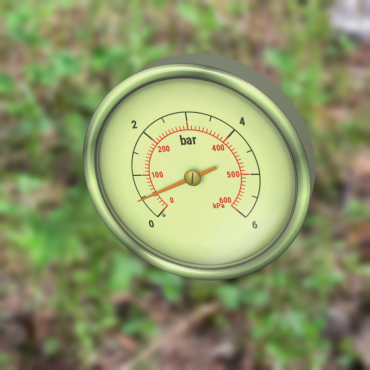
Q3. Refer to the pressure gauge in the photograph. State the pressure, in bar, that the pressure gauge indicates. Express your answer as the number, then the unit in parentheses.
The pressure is 0.5 (bar)
